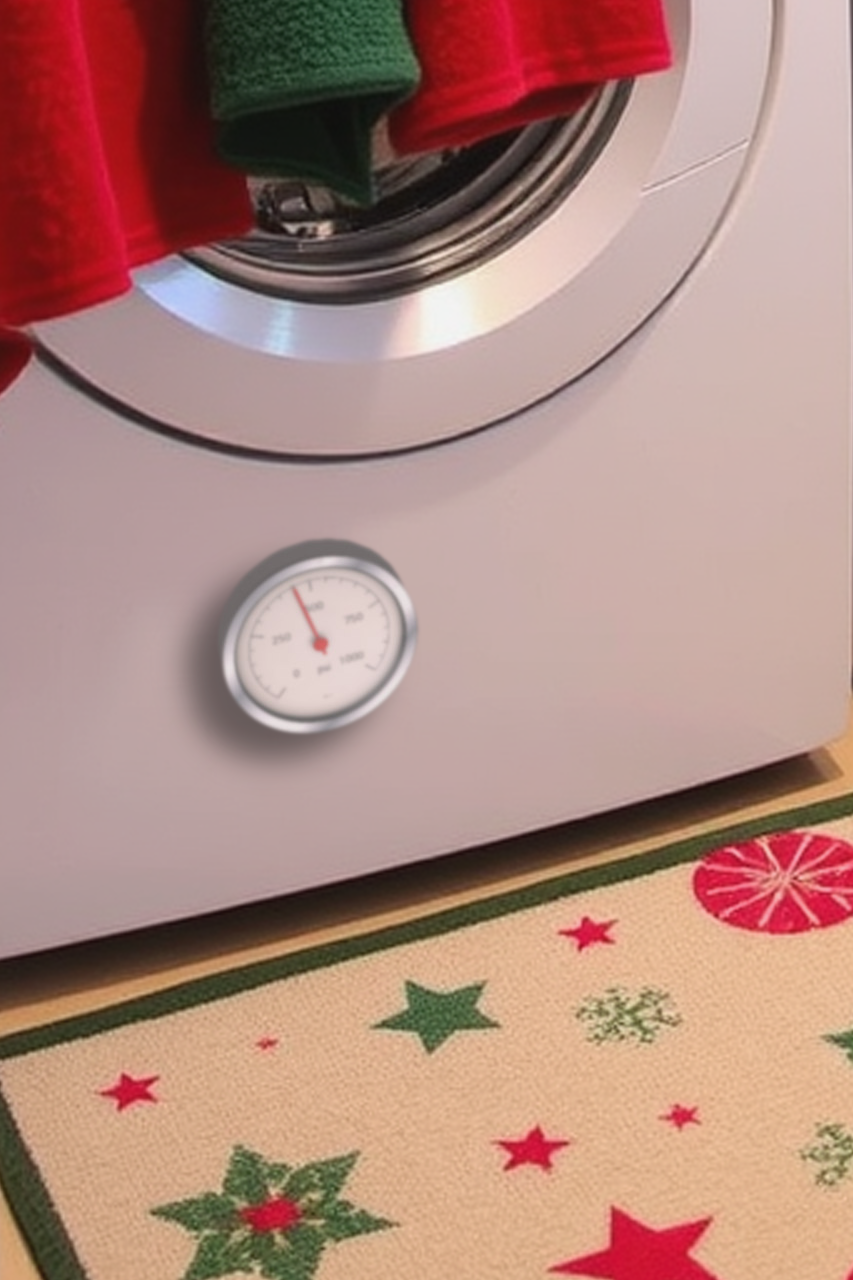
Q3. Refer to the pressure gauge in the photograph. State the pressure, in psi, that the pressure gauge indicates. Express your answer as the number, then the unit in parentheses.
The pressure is 450 (psi)
